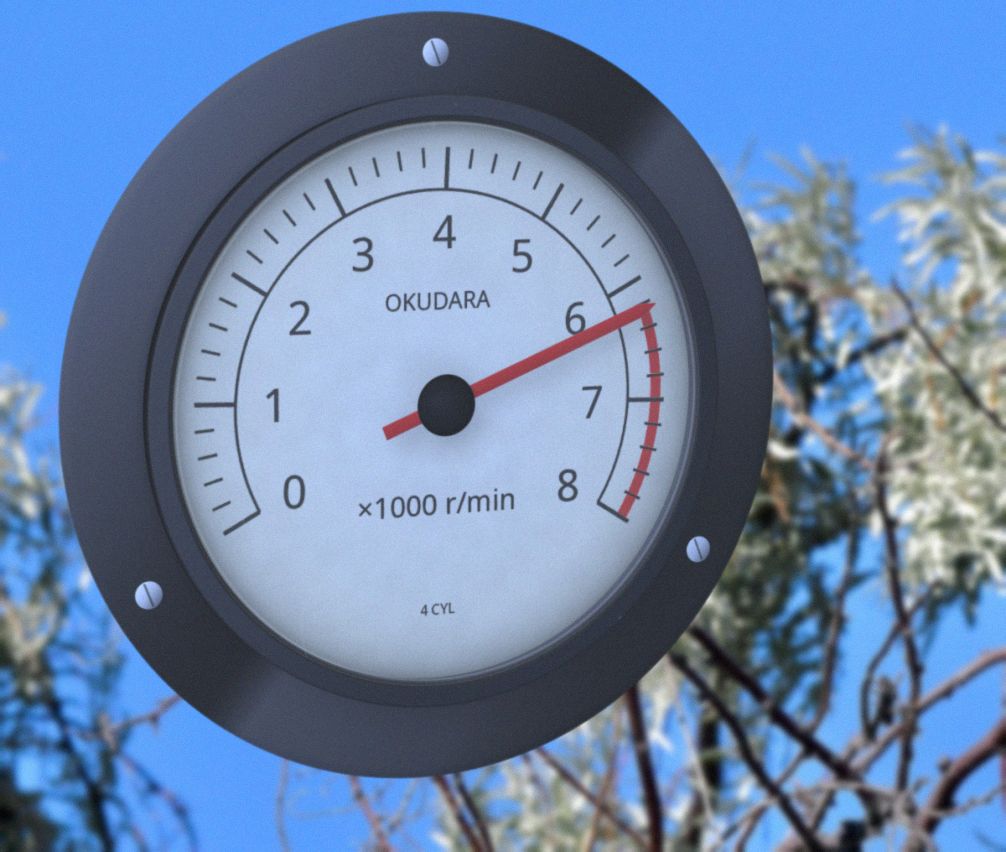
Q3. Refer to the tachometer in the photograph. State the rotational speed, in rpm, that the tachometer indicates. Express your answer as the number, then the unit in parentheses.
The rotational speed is 6200 (rpm)
